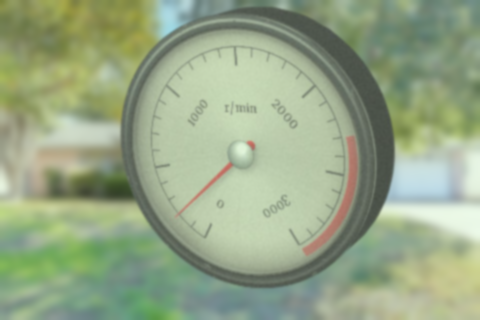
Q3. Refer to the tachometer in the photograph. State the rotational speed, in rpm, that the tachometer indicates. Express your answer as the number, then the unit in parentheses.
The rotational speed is 200 (rpm)
